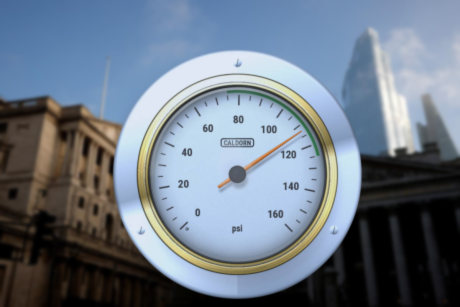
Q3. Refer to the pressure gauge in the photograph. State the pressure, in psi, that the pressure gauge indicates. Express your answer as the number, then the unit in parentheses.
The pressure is 112.5 (psi)
